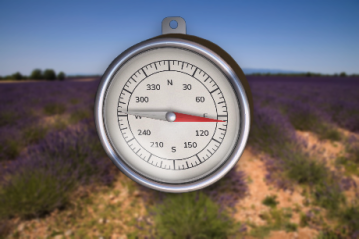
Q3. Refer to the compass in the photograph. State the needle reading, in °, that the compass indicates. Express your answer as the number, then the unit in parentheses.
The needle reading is 95 (°)
